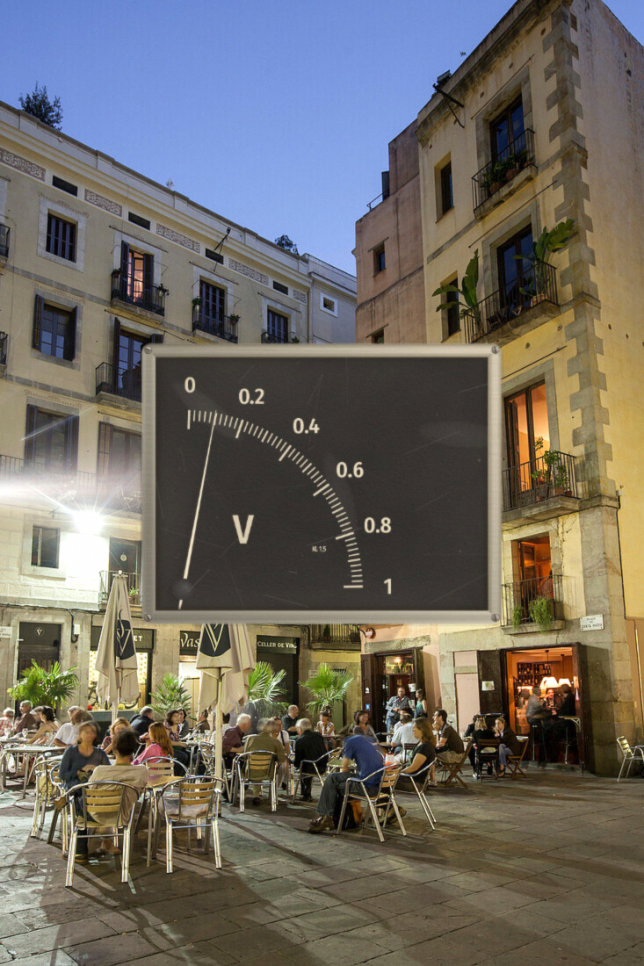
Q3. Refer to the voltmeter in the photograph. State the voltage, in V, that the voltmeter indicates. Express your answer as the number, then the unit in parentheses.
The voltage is 0.1 (V)
